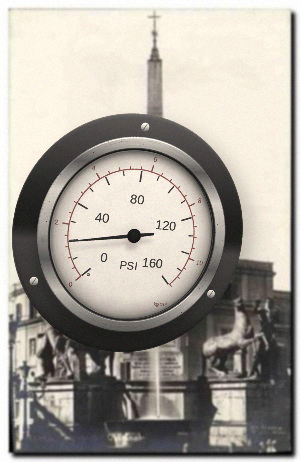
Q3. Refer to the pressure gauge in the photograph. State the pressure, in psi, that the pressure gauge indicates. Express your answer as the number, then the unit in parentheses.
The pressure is 20 (psi)
